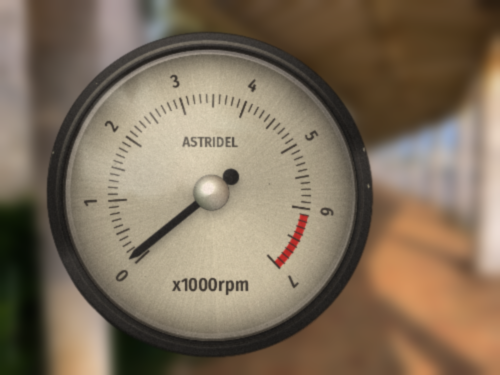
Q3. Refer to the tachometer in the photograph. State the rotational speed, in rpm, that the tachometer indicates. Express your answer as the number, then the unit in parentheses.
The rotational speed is 100 (rpm)
